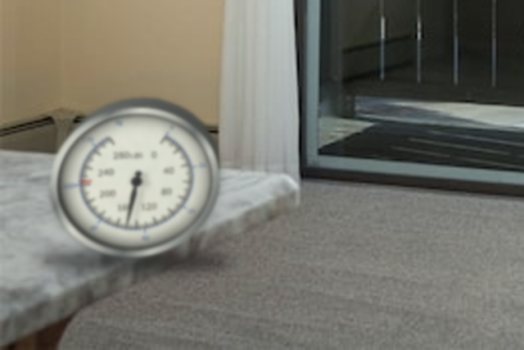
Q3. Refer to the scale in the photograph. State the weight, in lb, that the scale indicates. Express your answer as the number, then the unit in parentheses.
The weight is 150 (lb)
